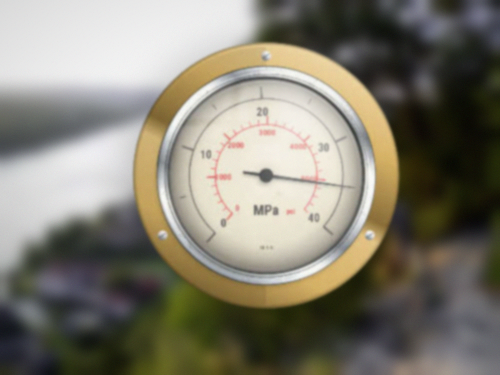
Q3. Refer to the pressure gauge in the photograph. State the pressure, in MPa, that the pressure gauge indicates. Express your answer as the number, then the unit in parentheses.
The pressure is 35 (MPa)
